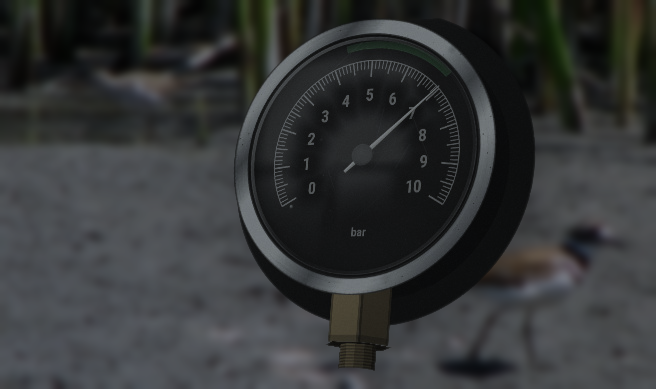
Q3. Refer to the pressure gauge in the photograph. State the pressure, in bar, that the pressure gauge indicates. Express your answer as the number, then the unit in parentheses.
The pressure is 7 (bar)
